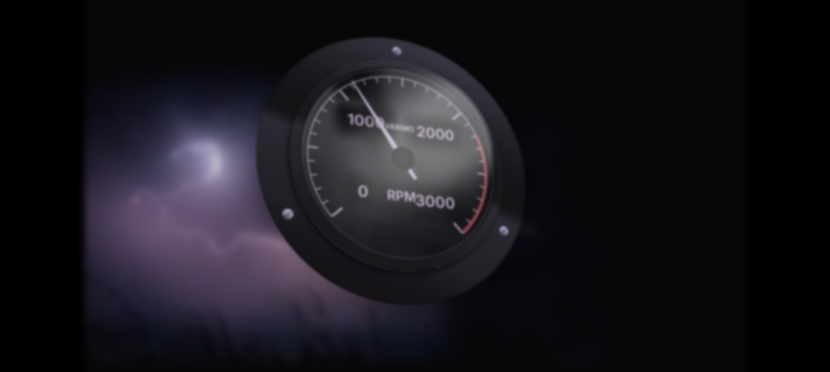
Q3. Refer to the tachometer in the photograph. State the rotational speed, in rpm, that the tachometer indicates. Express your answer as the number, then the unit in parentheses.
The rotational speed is 1100 (rpm)
